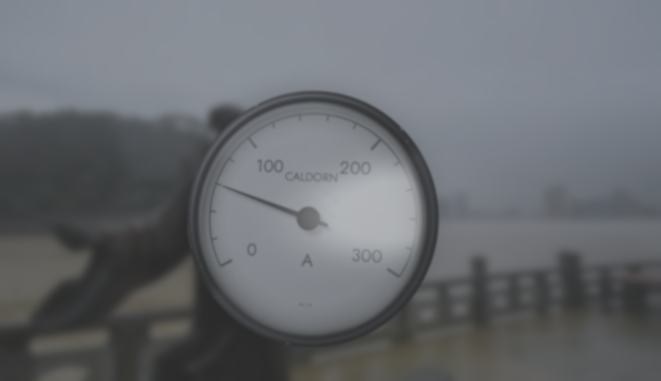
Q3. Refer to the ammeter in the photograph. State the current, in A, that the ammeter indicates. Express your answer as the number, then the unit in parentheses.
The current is 60 (A)
